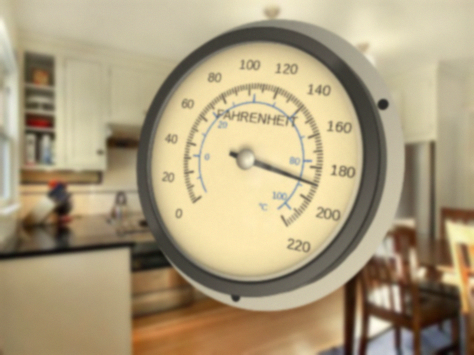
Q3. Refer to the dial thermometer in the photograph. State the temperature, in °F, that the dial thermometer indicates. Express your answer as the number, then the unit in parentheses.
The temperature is 190 (°F)
